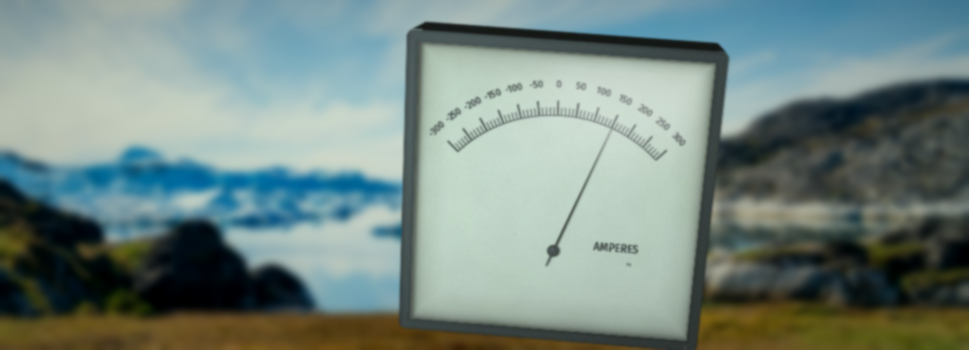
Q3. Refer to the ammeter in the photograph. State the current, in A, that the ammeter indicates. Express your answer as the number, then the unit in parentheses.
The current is 150 (A)
